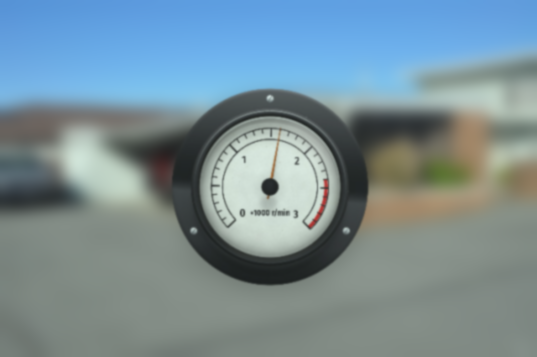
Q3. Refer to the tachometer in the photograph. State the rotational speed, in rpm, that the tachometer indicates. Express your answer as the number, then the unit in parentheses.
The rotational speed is 1600 (rpm)
